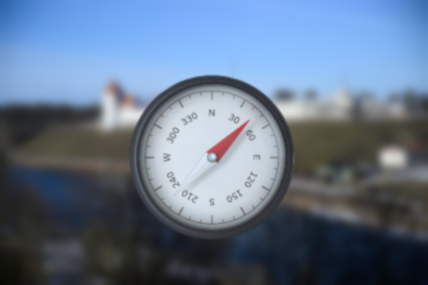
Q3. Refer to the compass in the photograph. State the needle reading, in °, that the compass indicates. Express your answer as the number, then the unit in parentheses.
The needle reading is 45 (°)
